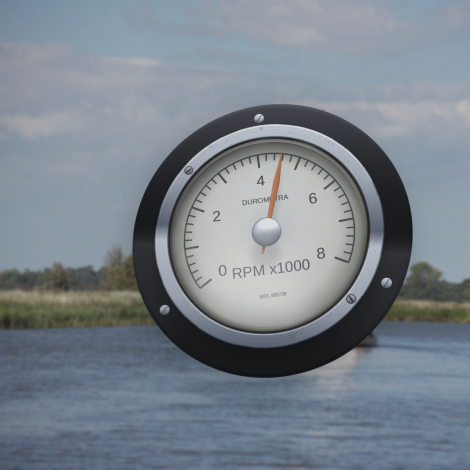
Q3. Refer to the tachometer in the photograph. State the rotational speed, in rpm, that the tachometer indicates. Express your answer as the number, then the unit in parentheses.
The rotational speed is 4600 (rpm)
